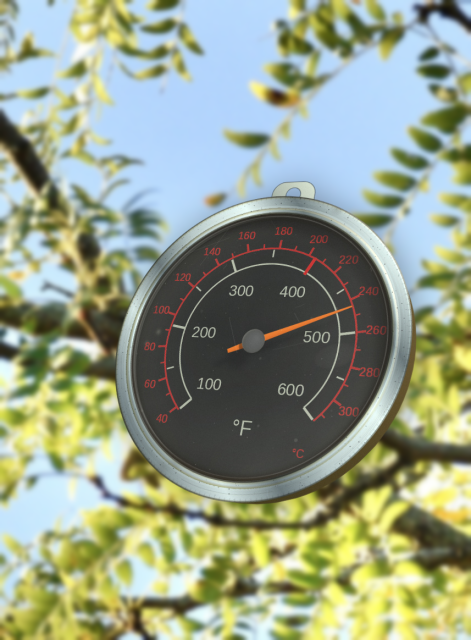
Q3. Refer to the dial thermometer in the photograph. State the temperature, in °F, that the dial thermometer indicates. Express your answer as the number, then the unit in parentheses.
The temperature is 475 (°F)
